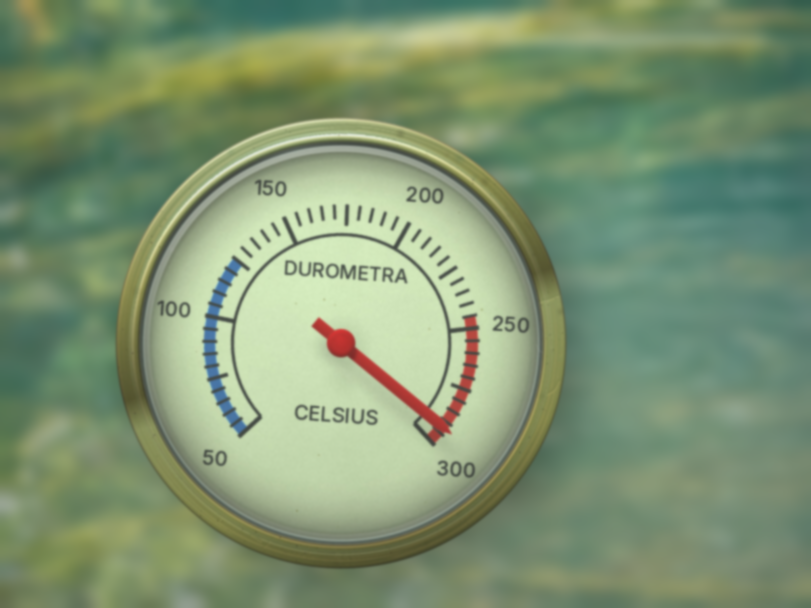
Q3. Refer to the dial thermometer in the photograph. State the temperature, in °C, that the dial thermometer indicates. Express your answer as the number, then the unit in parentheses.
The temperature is 292.5 (°C)
